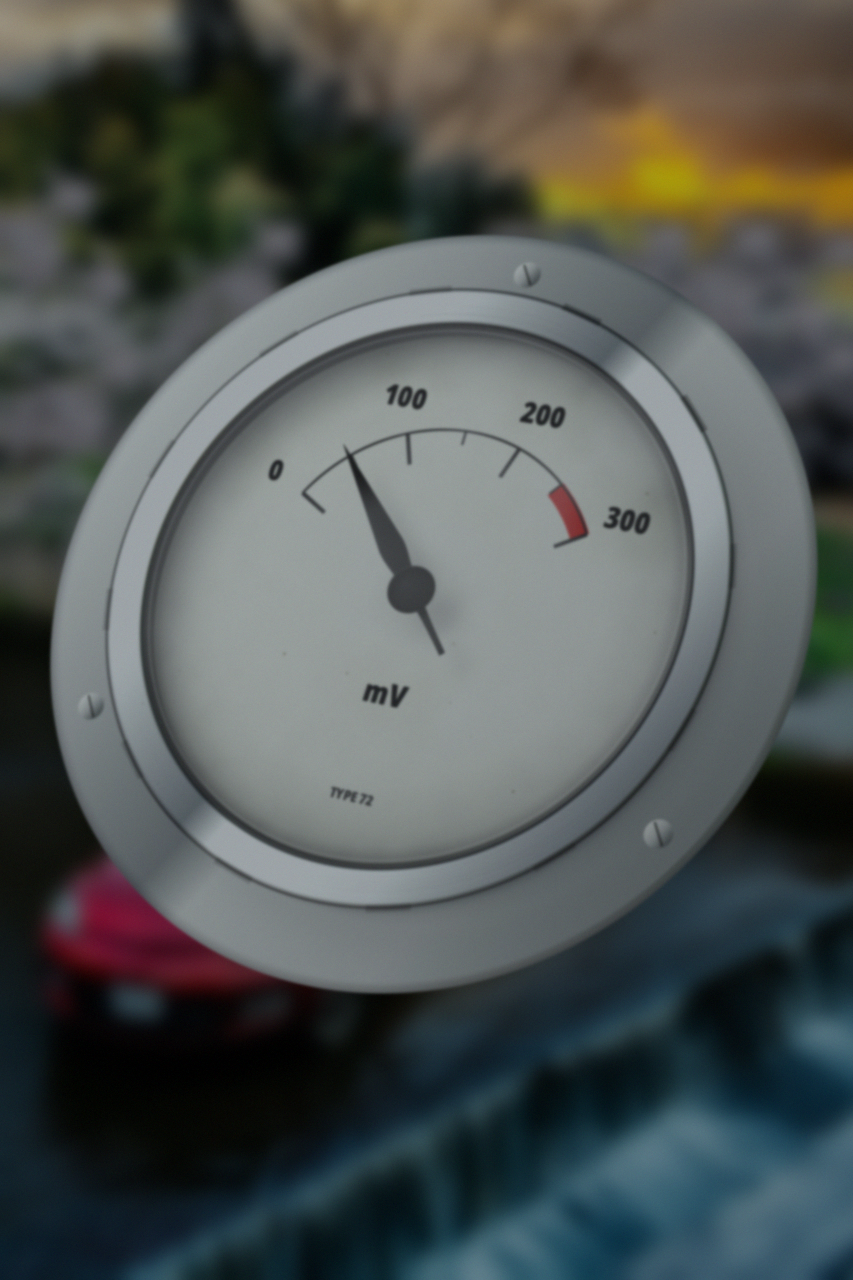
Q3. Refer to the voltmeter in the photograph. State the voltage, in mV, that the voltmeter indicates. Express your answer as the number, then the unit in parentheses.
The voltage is 50 (mV)
